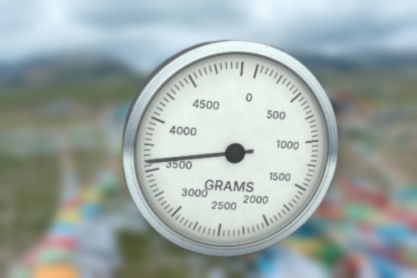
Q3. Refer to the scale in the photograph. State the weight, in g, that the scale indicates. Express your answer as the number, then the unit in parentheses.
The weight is 3600 (g)
